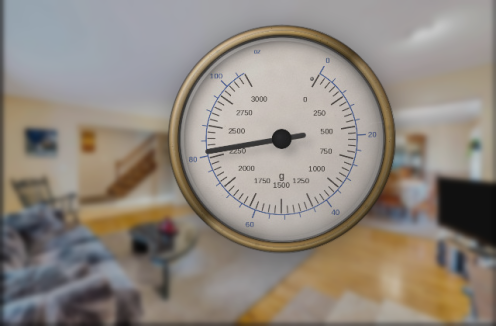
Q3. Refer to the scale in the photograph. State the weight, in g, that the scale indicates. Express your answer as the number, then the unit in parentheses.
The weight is 2300 (g)
